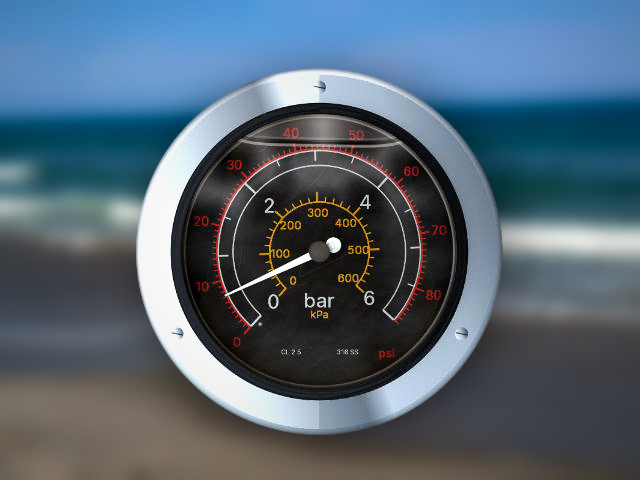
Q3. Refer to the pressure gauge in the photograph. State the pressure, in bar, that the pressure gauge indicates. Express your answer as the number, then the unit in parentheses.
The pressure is 0.5 (bar)
